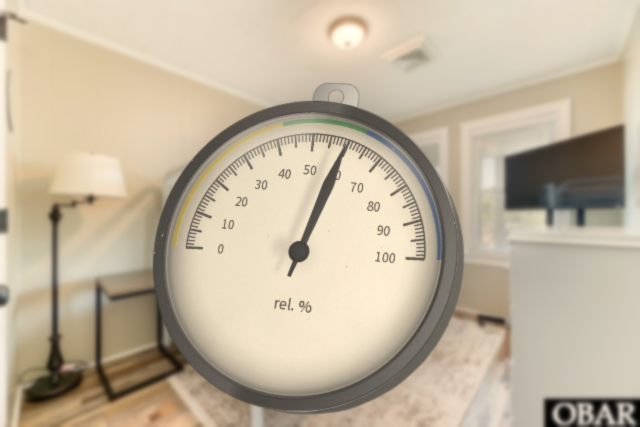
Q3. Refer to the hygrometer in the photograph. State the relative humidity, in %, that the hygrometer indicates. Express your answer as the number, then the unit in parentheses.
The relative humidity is 60 (%)
